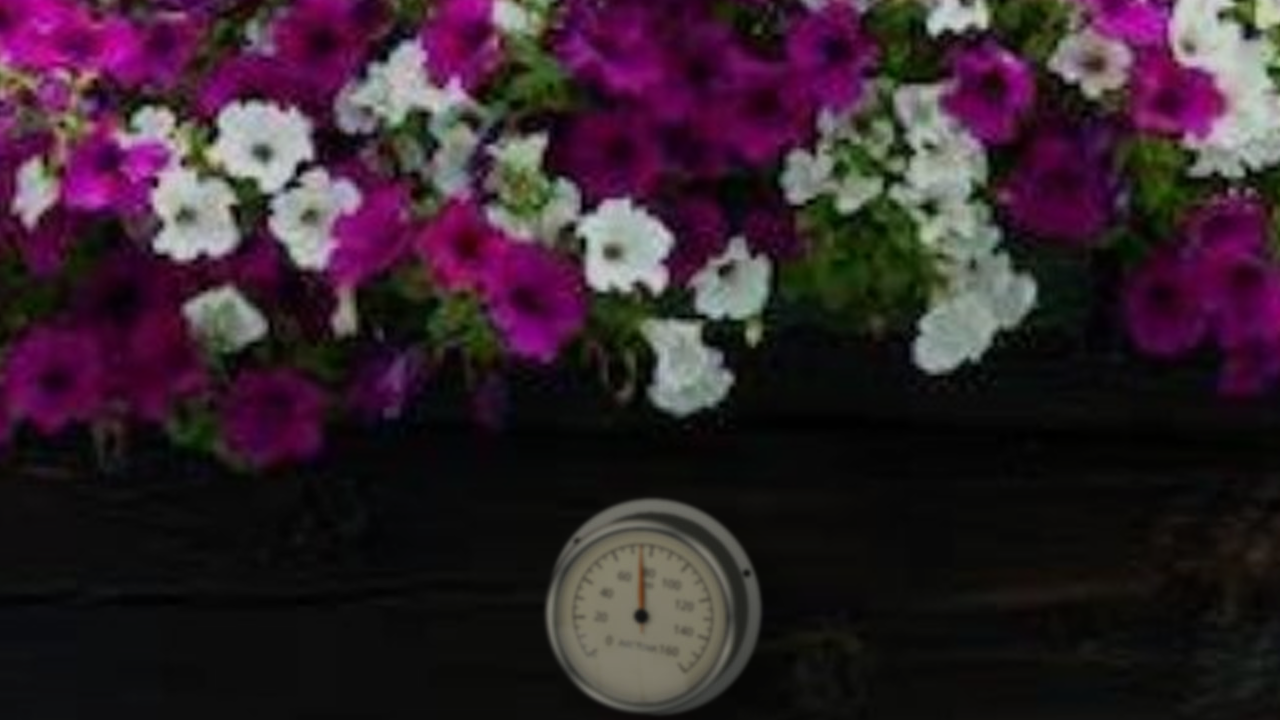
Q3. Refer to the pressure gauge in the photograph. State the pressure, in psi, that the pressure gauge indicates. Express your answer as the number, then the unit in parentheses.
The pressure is 75 (psi)
